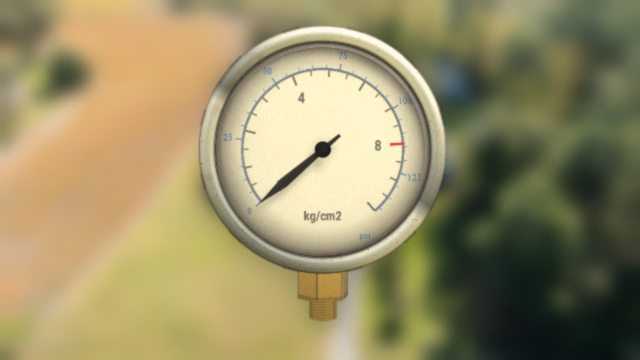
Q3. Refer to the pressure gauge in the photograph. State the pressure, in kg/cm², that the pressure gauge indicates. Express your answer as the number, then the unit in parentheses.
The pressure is 0 (kg/cm²)
